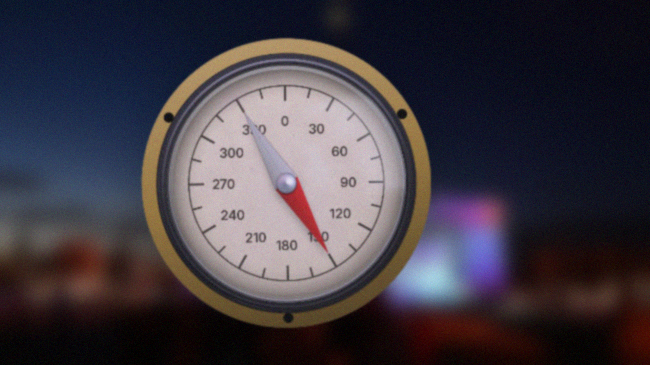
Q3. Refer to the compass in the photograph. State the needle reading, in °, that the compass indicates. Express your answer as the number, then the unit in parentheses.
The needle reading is 150 (°)
